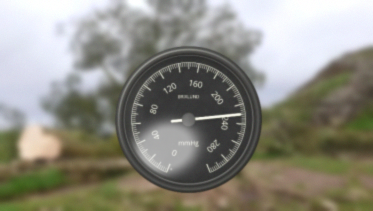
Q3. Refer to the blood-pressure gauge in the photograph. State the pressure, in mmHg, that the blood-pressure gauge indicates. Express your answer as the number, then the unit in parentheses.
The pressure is 230 (mmHg)
